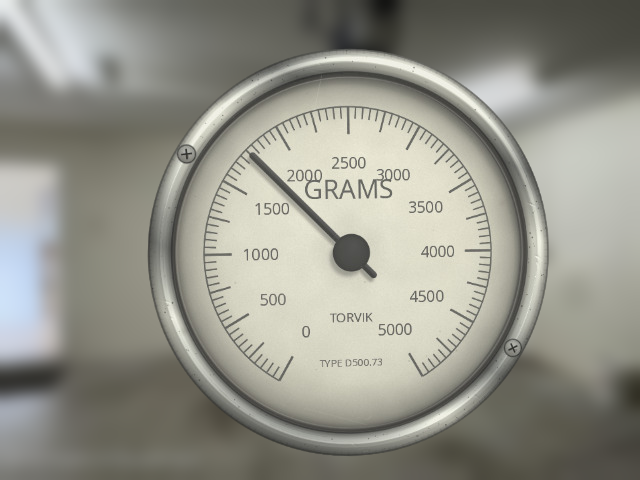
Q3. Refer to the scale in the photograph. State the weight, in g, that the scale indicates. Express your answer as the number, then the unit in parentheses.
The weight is 1750 (g)
